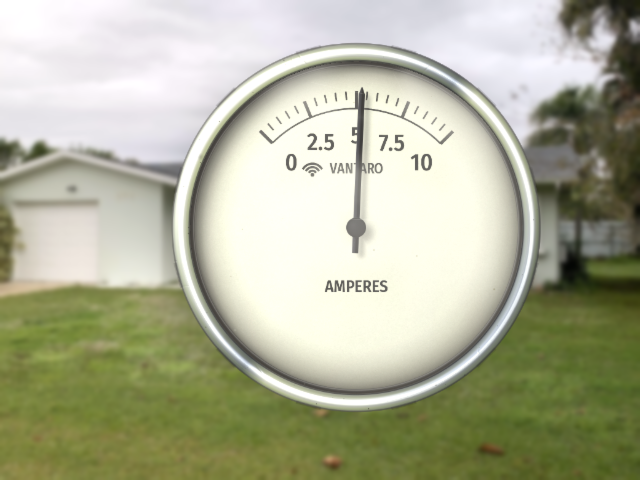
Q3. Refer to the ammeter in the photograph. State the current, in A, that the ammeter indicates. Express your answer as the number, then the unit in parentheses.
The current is 5.25 (A)
